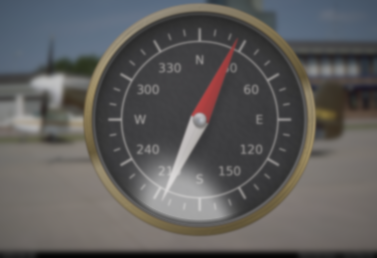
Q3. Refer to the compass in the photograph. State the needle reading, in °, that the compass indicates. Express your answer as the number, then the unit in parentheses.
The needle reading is 25 (°)
